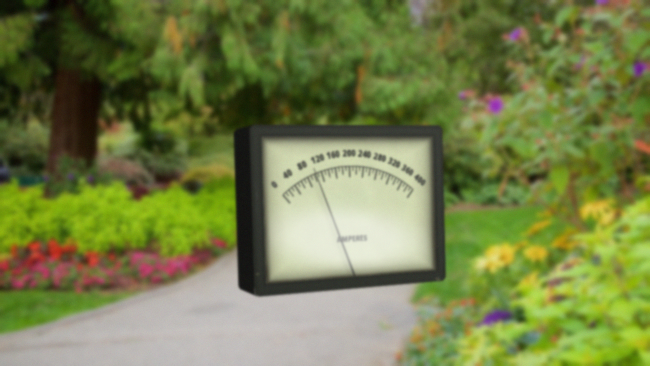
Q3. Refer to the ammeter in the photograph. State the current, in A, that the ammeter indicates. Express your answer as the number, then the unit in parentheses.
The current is 100 (A)
